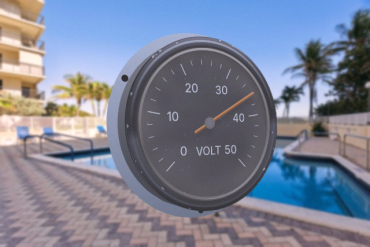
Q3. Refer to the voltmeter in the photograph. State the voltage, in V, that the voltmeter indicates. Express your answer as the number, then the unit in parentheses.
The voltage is 36 (V)
